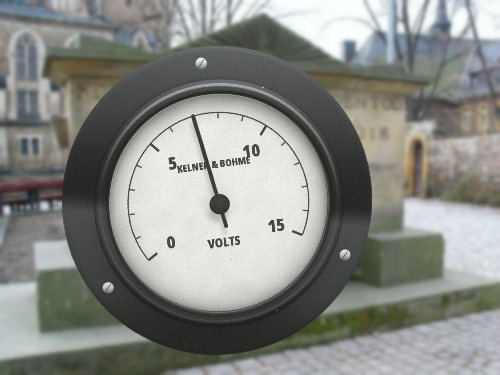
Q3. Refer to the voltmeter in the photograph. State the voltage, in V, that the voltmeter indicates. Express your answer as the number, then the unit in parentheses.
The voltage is 7 (V)
